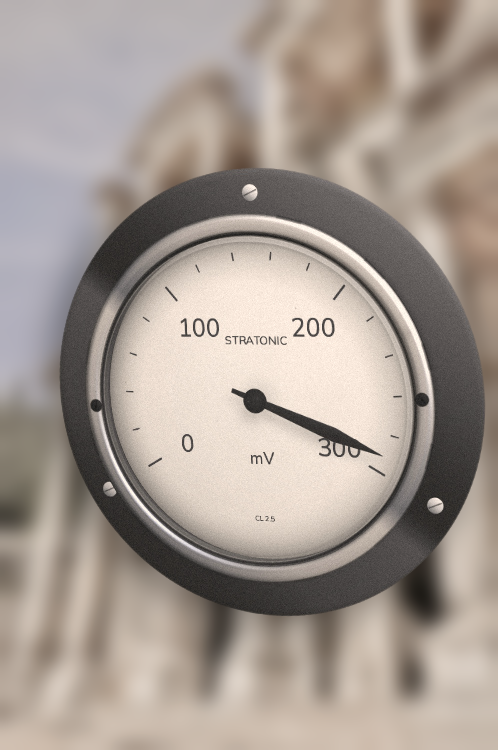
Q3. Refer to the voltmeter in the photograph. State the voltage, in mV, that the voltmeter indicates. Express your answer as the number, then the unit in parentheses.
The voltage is 290 (mV)
